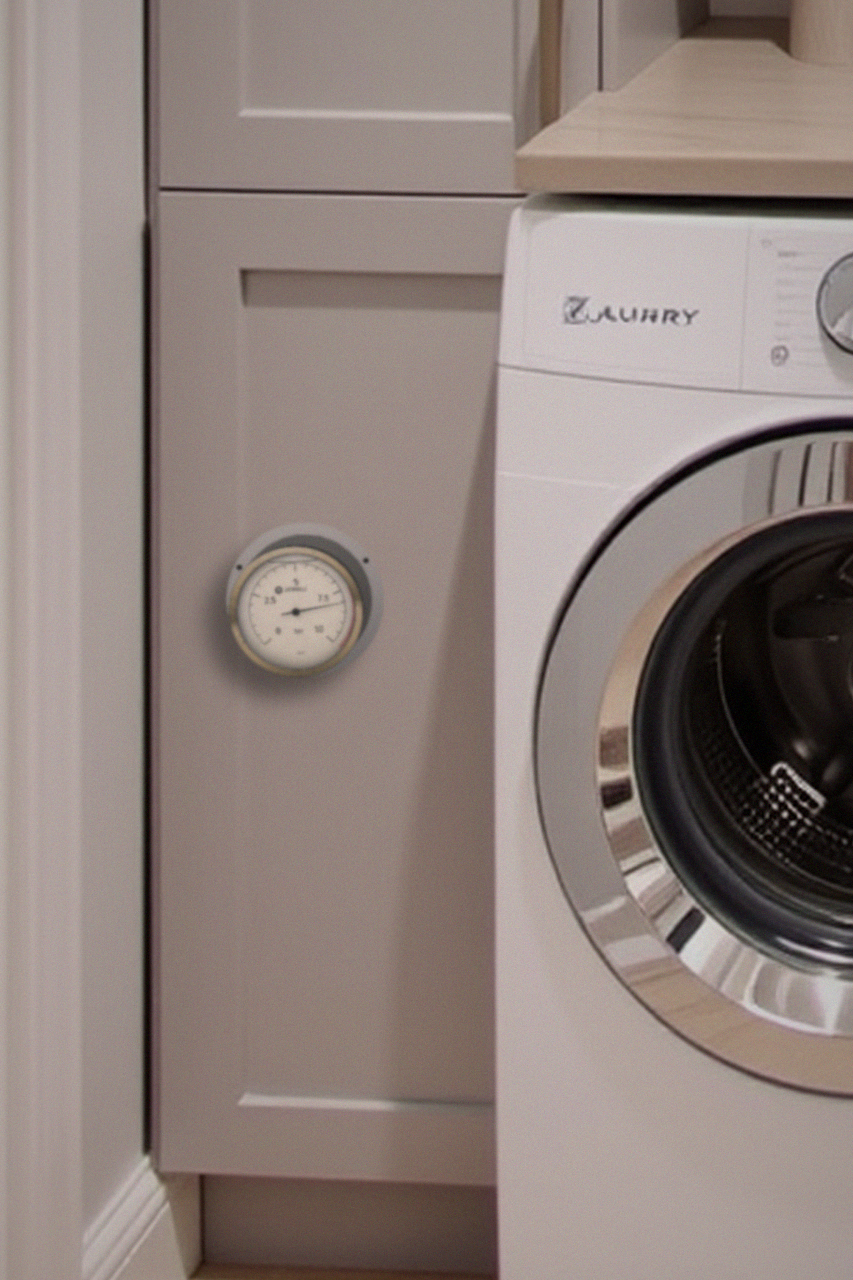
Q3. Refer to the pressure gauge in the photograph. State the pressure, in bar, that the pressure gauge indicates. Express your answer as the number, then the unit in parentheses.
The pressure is 8 (bar)
